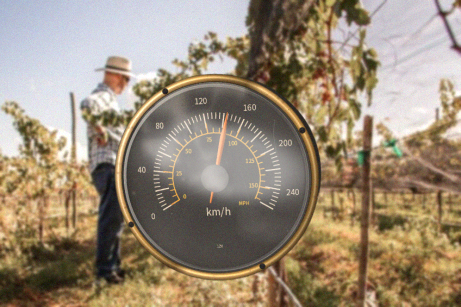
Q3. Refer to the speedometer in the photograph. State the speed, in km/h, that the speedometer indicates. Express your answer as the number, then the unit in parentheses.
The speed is 144 (km/h)
